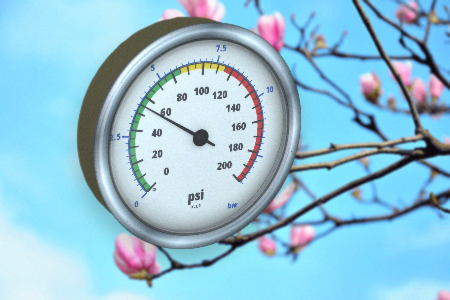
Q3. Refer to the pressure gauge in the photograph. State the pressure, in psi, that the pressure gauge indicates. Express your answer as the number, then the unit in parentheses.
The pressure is 55 (psi)
